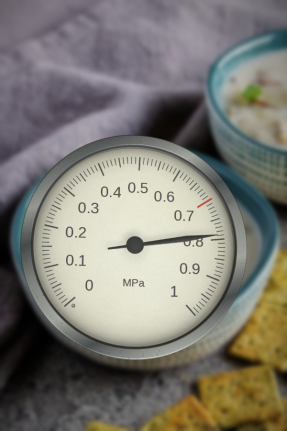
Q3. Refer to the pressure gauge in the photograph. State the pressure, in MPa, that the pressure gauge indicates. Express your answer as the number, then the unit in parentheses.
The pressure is 0.79 (MPa)
